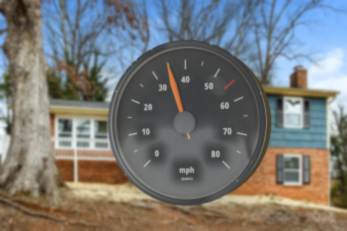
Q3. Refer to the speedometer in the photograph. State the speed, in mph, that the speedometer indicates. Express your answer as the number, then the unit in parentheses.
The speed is 35 (mph)
